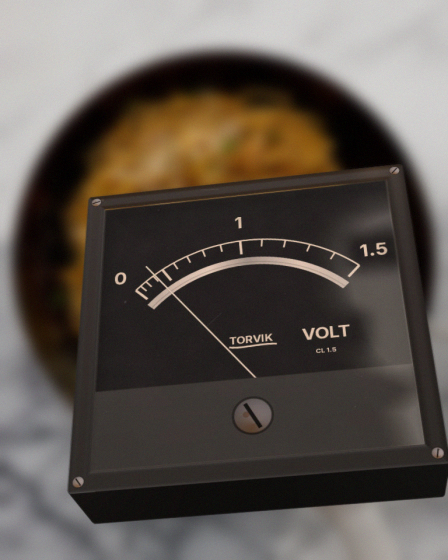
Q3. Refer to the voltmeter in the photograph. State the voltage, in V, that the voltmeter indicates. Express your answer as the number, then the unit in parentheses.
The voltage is 0.4 (V)
